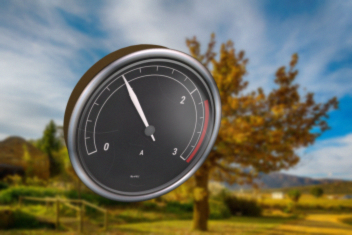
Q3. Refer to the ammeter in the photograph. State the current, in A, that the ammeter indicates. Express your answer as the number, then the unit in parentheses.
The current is 1 (A)
